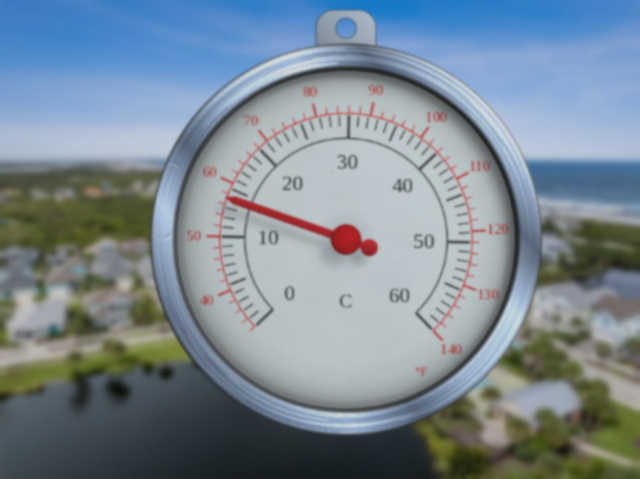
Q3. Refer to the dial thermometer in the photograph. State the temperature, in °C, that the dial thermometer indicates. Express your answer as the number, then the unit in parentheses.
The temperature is 14 (°C)
